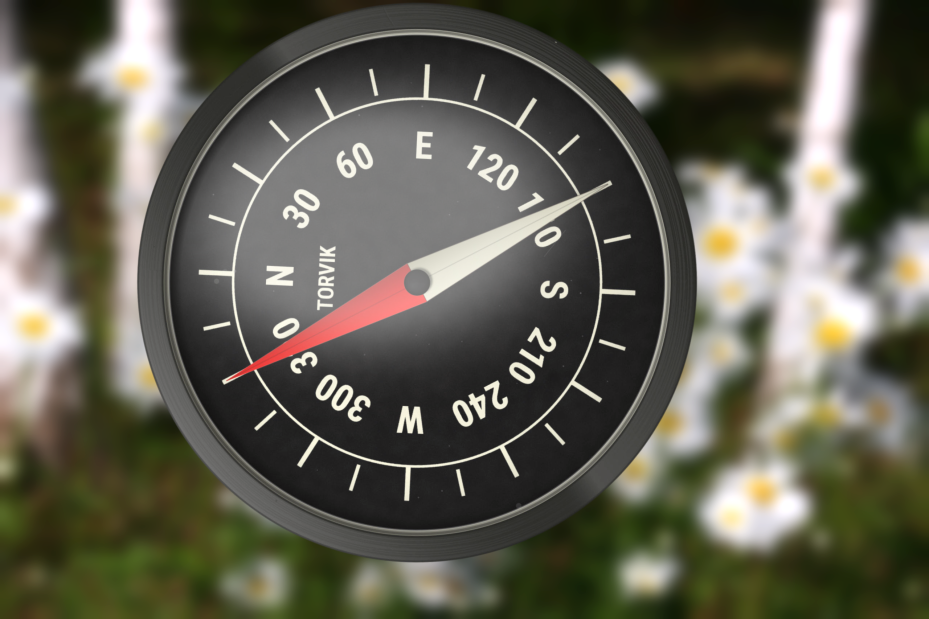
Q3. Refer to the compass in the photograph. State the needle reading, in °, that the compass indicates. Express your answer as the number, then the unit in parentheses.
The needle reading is 330 (°)
